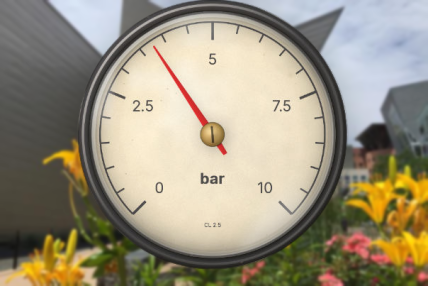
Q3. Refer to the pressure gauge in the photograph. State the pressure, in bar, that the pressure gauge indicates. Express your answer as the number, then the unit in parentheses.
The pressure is 3.75 (bar)
